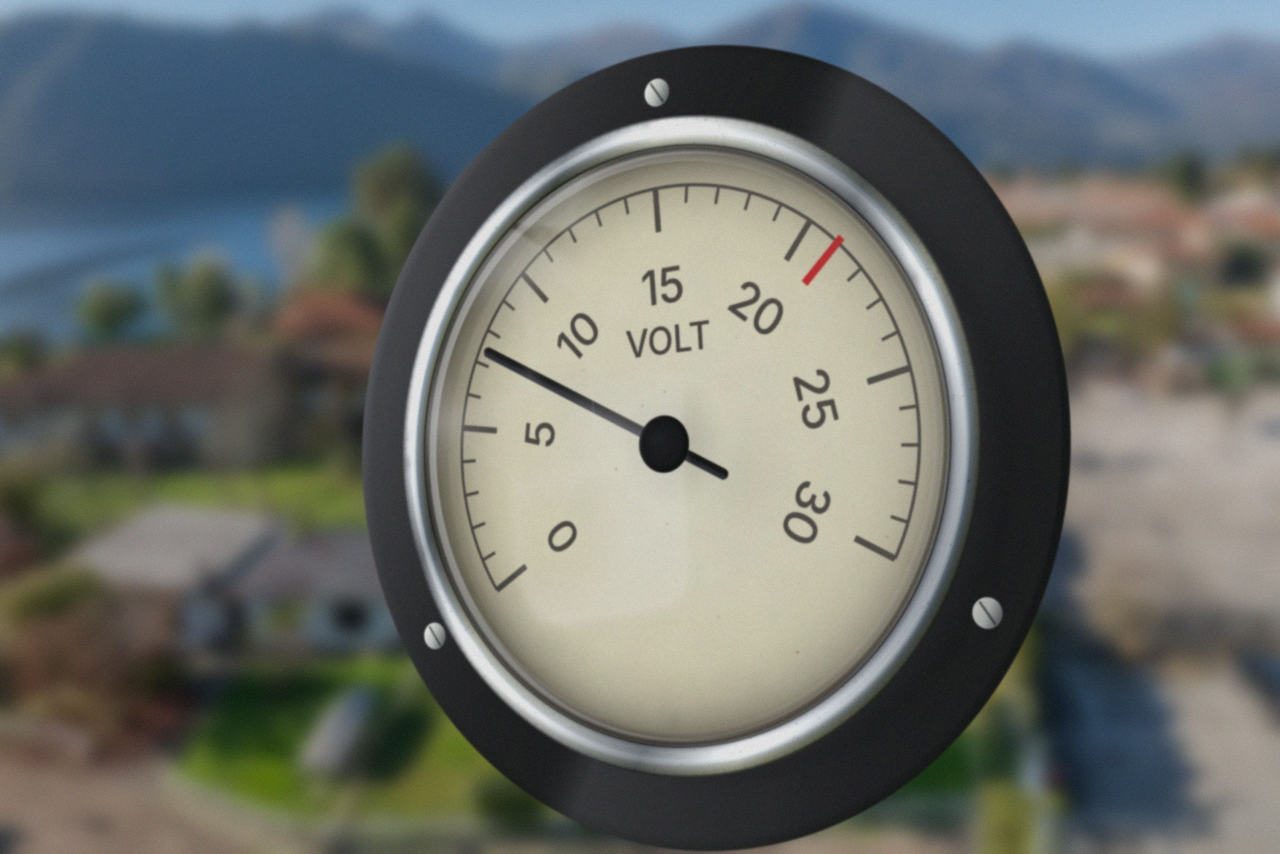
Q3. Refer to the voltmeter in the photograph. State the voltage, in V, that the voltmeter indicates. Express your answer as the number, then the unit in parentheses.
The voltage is 7.5 (V)
